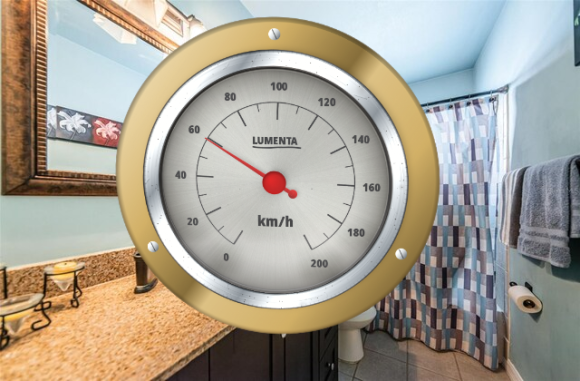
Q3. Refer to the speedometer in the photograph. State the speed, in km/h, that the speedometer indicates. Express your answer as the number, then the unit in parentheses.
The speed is 60 (km/h)
